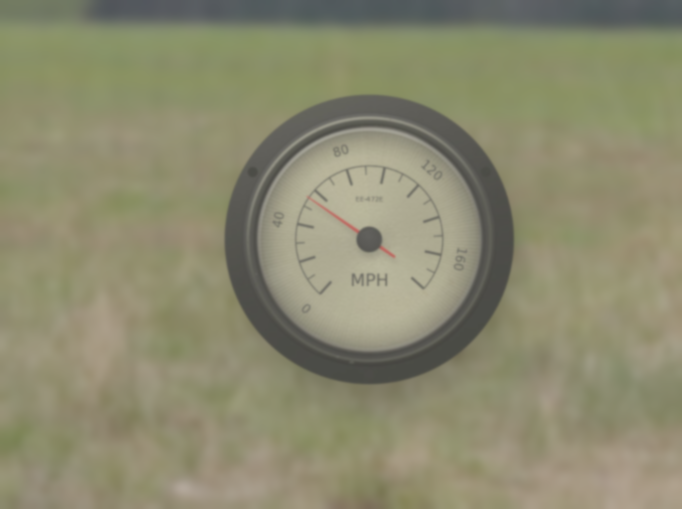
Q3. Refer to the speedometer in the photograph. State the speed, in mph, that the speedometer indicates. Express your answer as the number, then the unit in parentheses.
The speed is 55 (mph)
